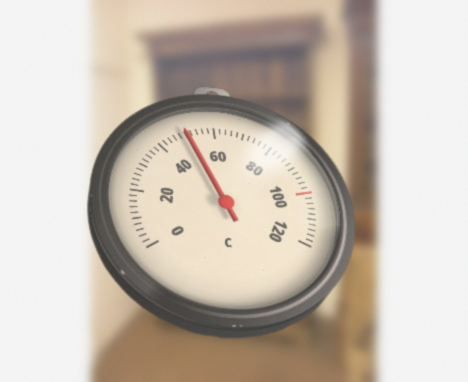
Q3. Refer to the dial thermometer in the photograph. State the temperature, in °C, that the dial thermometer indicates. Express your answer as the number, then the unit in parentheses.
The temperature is 50 (°C)
